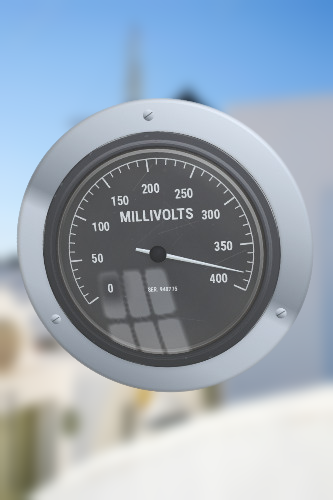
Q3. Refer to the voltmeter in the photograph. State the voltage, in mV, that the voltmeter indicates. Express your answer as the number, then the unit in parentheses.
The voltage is 380 (mV)
